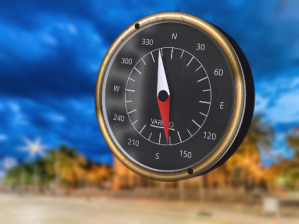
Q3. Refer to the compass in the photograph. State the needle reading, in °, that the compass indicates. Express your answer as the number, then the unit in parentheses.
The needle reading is 165 (°)
